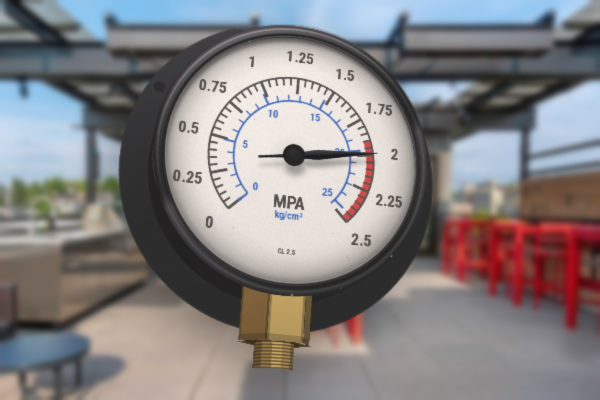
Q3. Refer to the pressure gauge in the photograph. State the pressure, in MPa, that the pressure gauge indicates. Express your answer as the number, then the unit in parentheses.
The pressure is 2 (MPa)
